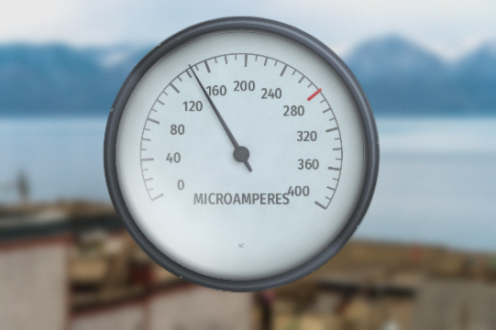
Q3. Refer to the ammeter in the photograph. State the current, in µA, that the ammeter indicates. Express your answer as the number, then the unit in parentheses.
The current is 145 (µA)
